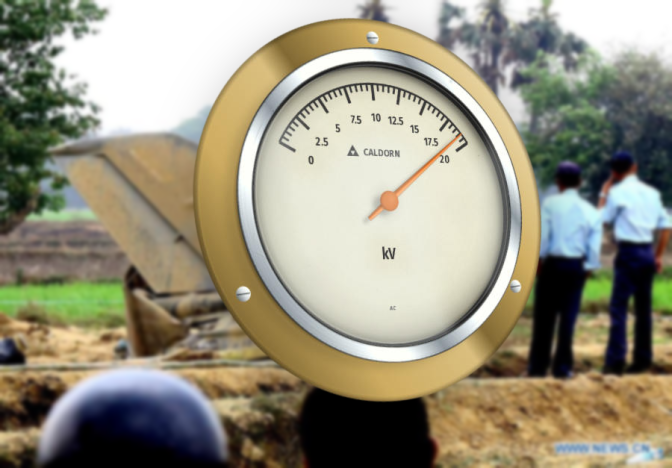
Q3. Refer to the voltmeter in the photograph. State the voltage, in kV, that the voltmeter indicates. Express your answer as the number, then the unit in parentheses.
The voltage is 19 (kV)
